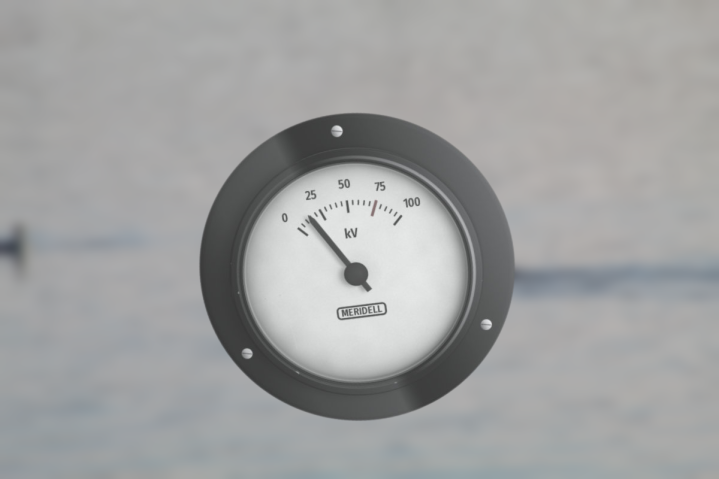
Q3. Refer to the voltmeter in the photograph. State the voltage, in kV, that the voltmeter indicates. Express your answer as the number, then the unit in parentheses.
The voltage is 15 (kV)
